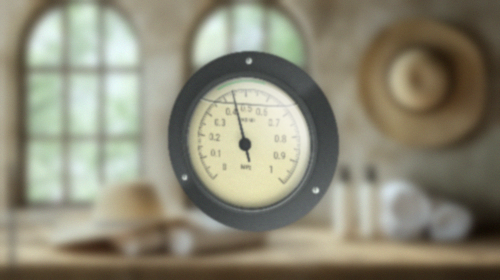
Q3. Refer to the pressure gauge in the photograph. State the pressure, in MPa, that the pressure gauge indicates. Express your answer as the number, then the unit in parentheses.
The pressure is 0.45 (MPa)
